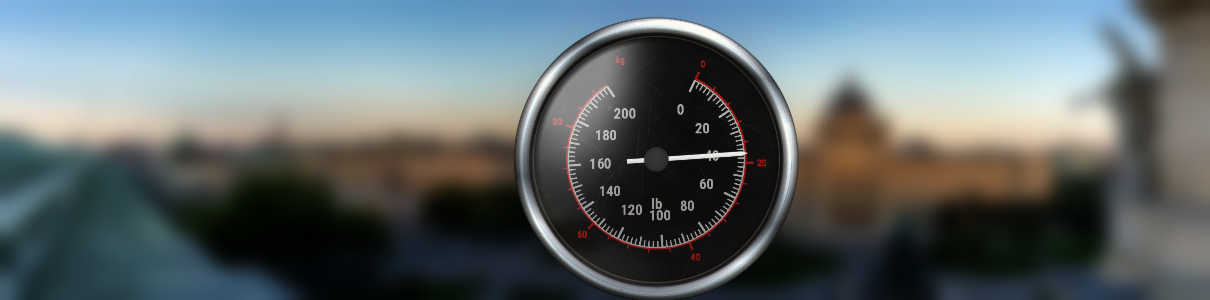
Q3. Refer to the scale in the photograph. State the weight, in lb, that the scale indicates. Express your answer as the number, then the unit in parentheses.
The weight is 40 (lb)
